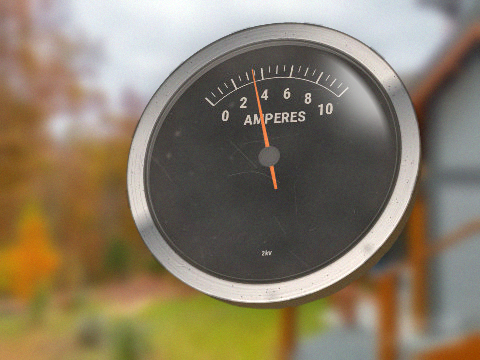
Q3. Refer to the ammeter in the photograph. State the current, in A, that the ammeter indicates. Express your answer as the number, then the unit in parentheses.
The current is 3.5 (A)
